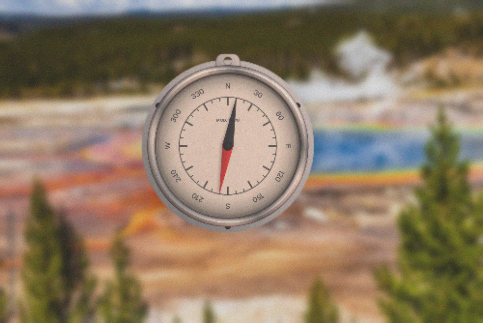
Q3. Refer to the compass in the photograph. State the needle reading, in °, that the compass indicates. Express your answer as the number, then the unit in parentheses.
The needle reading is 190 (°)
